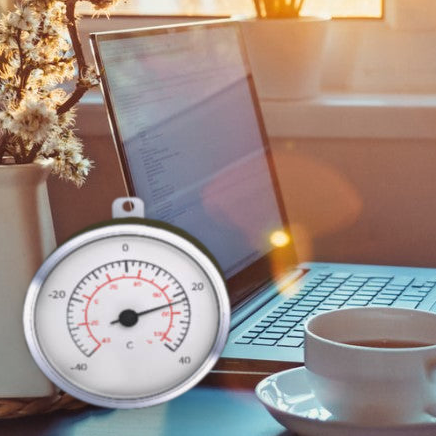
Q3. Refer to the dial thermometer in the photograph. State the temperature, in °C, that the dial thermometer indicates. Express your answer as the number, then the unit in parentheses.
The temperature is 22 (°C)
